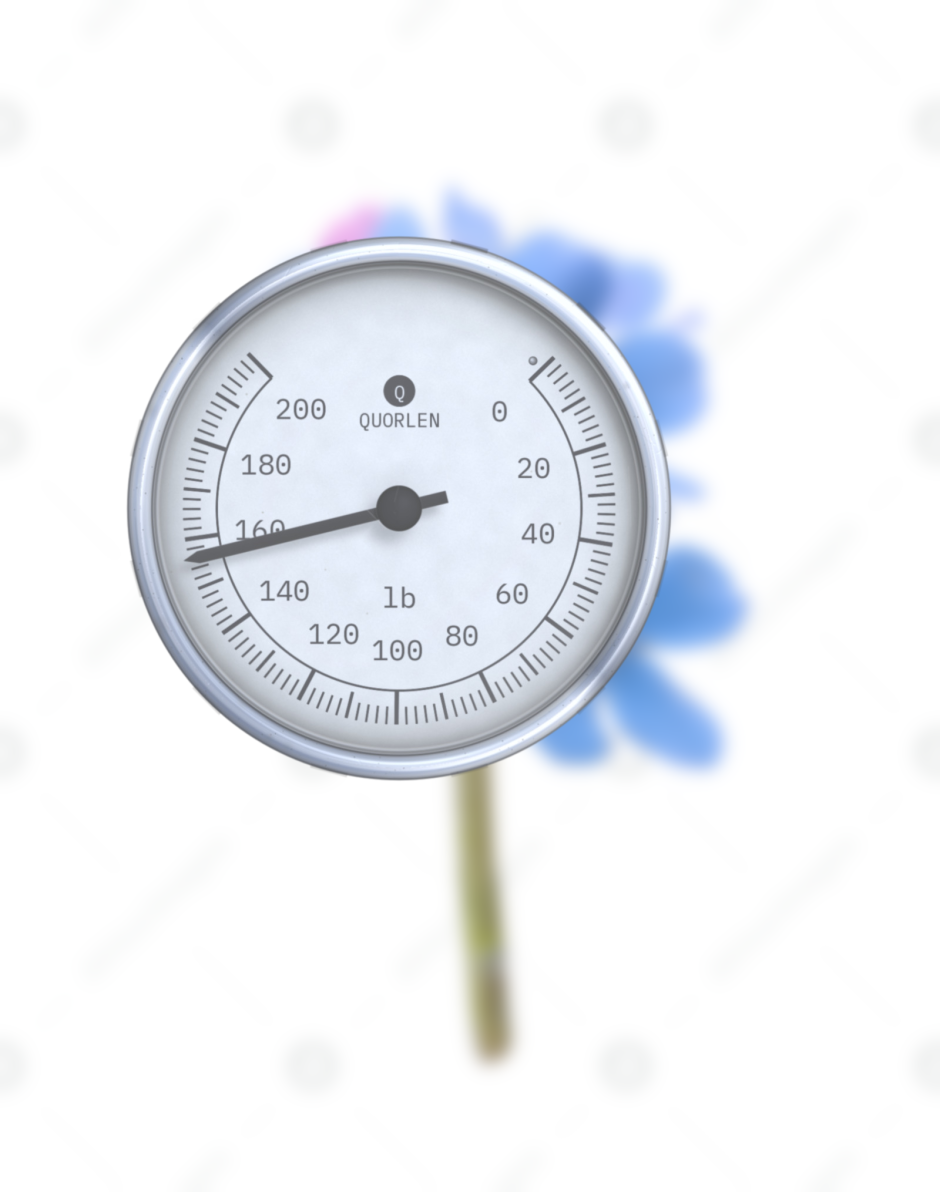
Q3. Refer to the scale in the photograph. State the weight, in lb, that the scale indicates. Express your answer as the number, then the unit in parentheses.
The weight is 156 (lb)
